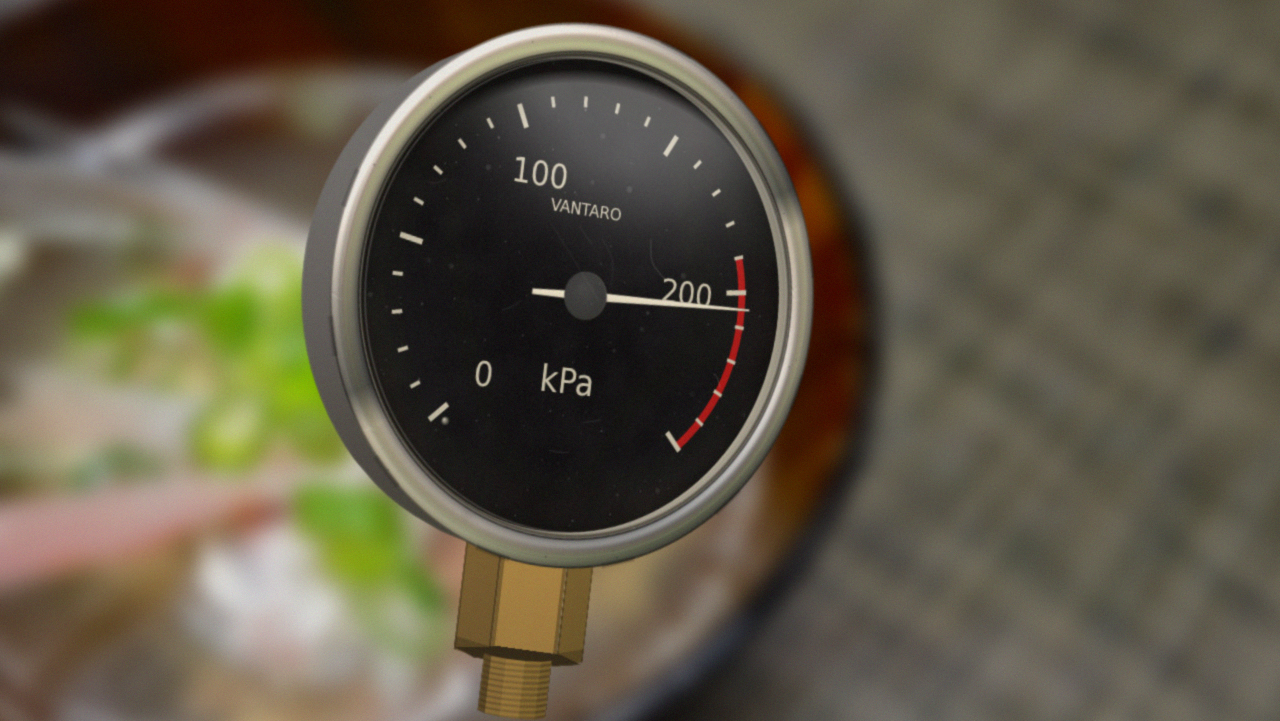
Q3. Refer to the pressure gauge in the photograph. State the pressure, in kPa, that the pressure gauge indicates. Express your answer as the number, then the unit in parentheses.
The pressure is 205 (kPa)
